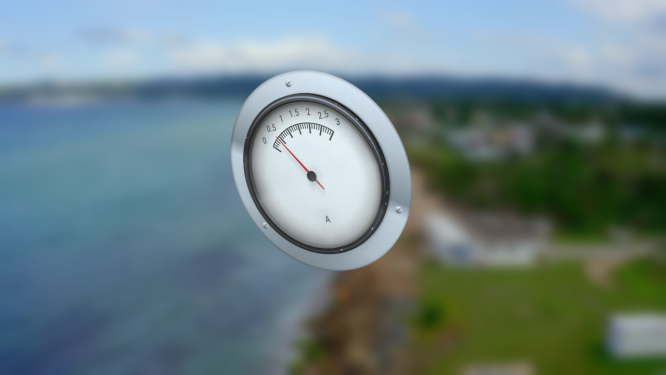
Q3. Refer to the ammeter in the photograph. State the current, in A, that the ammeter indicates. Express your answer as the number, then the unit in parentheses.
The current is 0.5 (A)
